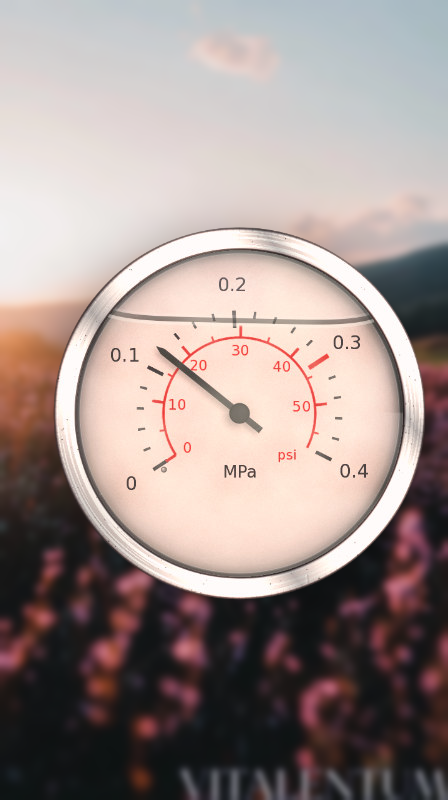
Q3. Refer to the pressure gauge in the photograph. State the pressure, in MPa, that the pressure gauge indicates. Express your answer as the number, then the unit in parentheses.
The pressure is 0.12 (MPa)
